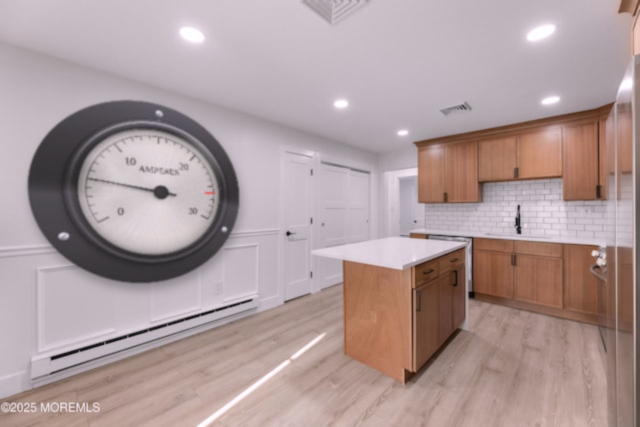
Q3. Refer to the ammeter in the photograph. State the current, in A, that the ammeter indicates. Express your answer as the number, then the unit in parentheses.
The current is 5 (A)
